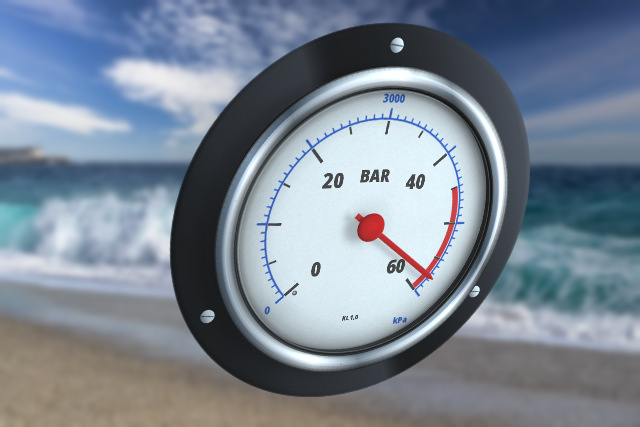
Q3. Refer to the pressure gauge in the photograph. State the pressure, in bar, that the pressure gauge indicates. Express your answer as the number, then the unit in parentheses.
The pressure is 57.5 (bar)
